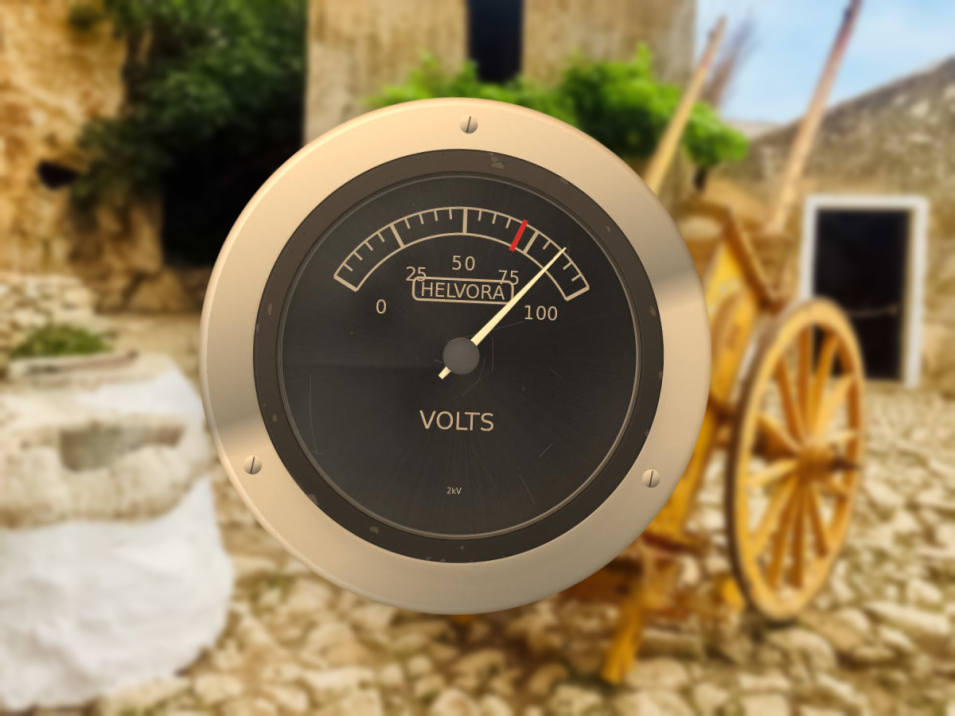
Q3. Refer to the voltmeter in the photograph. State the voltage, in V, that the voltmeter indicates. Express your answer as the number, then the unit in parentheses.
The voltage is 85 (V)
